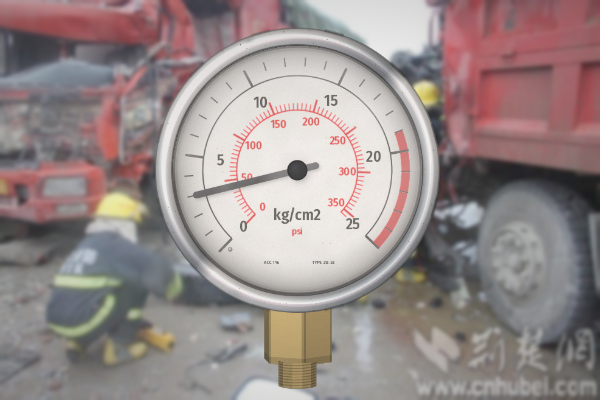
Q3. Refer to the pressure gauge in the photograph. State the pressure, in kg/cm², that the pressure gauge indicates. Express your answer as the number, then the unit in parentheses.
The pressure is 3 (kg/cm²)
